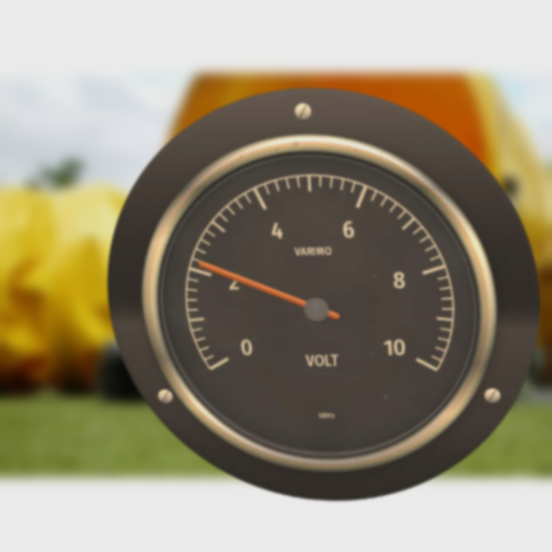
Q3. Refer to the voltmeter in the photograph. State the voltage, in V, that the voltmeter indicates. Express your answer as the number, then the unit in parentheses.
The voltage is 2.2 (V)
